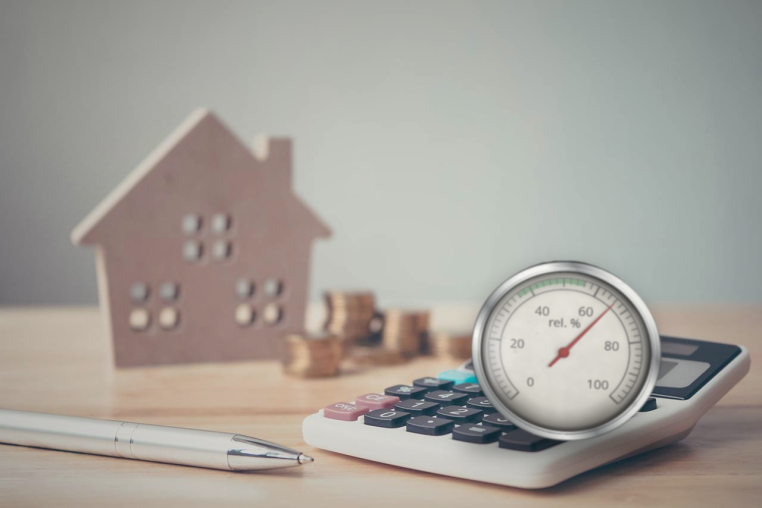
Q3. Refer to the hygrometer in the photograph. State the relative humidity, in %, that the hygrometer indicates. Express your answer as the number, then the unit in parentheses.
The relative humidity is 66 (%)
